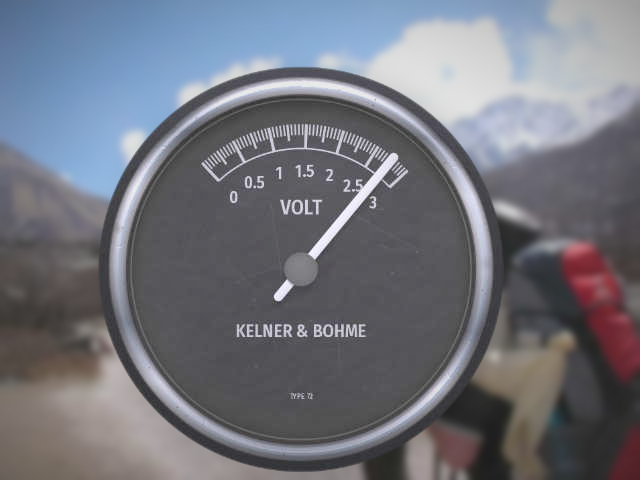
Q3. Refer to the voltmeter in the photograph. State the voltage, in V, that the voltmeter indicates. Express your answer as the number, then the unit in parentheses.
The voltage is 2.75 (V)
